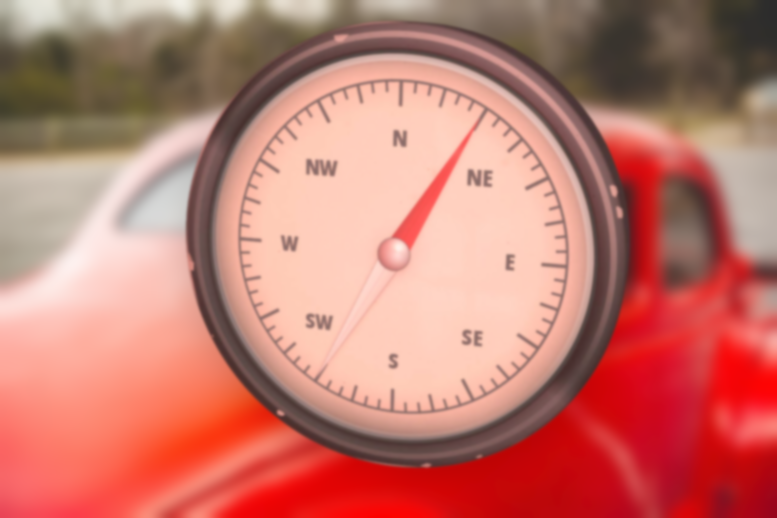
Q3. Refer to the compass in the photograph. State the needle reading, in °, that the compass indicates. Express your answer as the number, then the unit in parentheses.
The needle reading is 30 (°)
